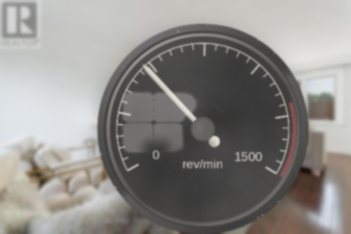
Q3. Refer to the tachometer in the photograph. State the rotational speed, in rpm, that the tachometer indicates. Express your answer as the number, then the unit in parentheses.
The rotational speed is 475 (rpm)
